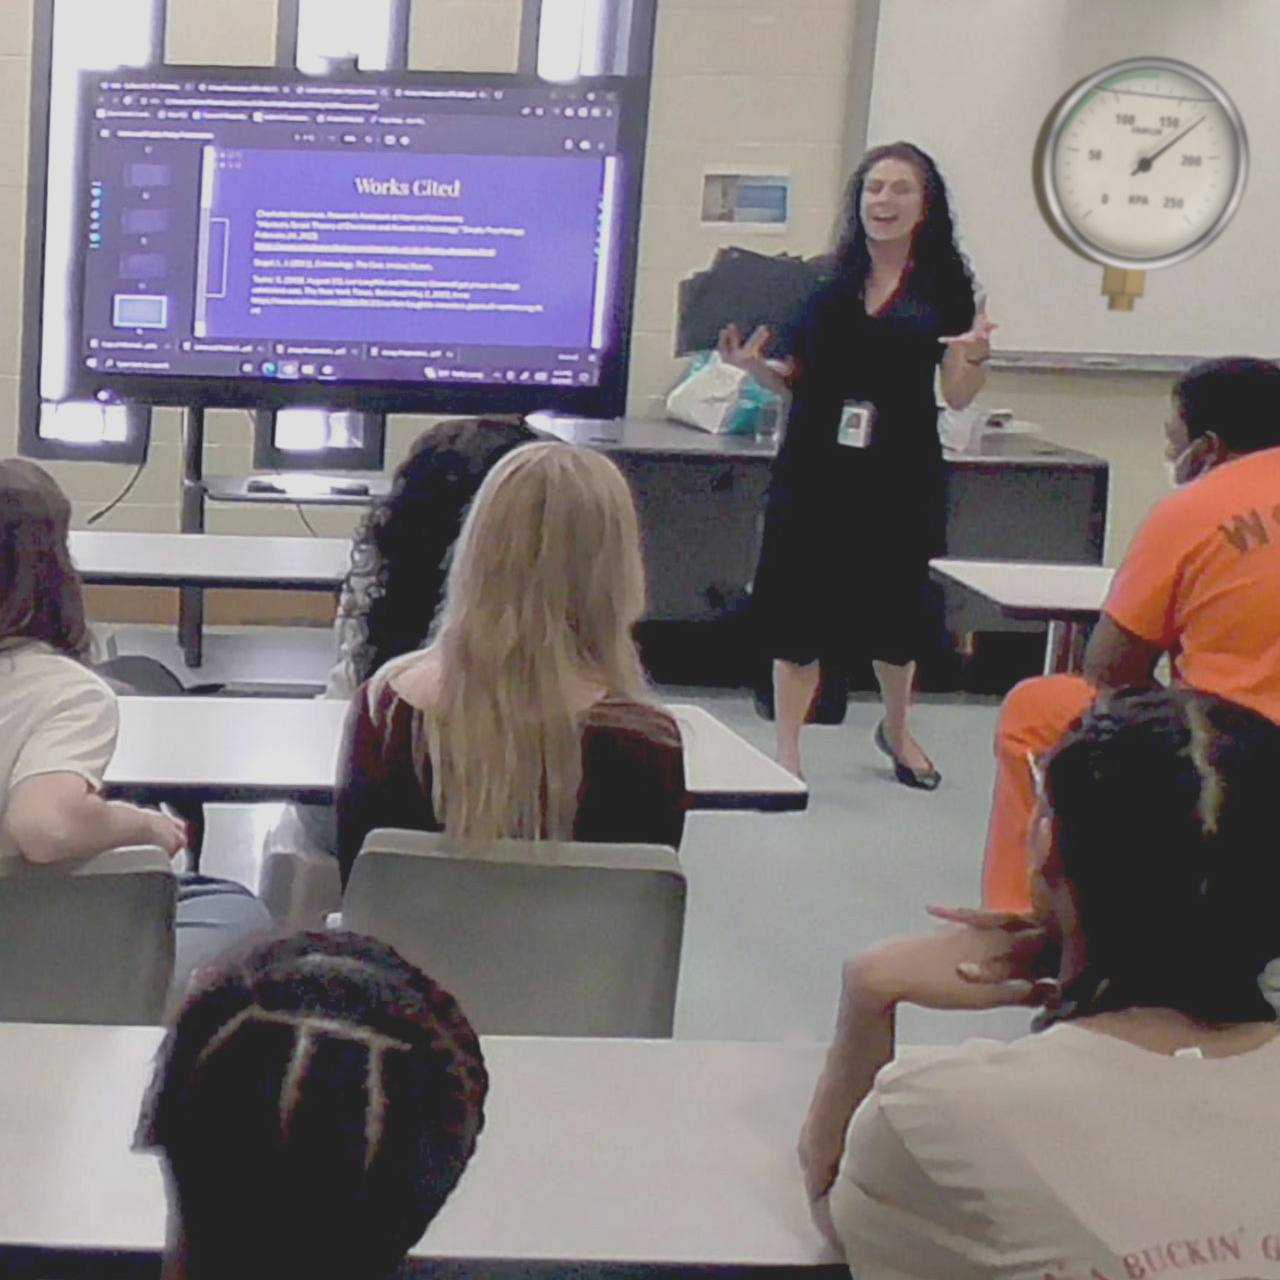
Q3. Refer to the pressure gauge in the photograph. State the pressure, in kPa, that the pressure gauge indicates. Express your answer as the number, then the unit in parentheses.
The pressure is 170 (kPa)
